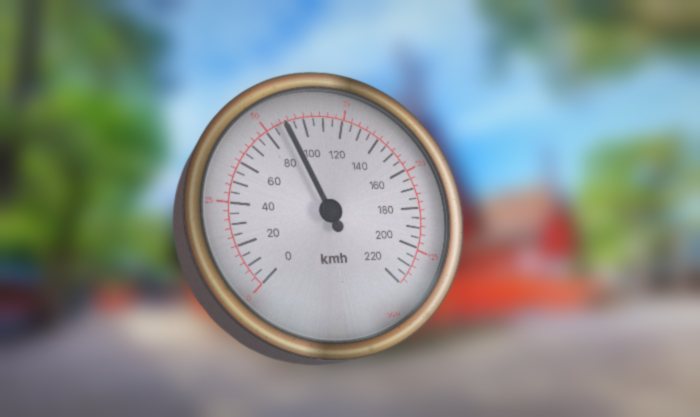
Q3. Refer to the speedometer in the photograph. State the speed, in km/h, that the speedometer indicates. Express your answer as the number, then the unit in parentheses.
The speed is 90 (km/h)
